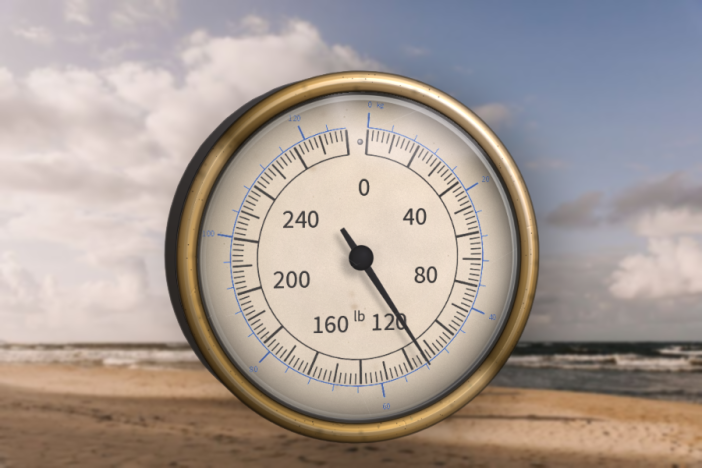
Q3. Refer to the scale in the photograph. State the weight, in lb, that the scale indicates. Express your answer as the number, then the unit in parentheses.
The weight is 114 (lb)
